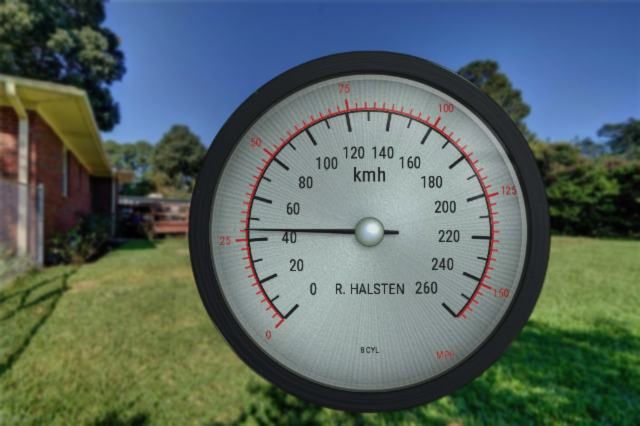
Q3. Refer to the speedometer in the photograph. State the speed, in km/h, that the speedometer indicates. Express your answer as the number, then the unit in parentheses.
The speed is 45 (km/h)
